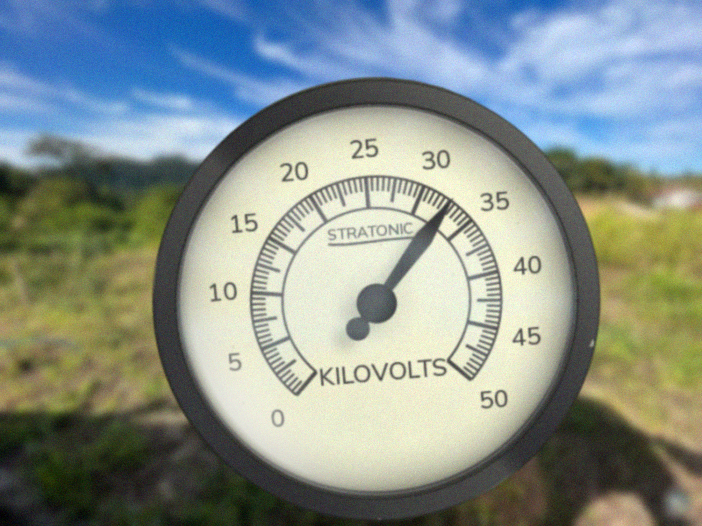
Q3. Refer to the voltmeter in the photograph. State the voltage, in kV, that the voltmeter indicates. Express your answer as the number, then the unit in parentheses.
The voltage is 32.5 (kV)
